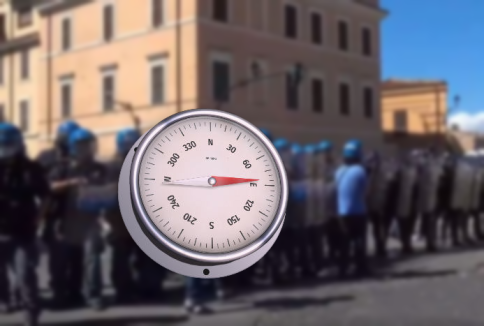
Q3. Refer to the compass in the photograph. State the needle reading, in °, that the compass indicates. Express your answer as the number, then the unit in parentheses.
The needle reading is 85 (°)
